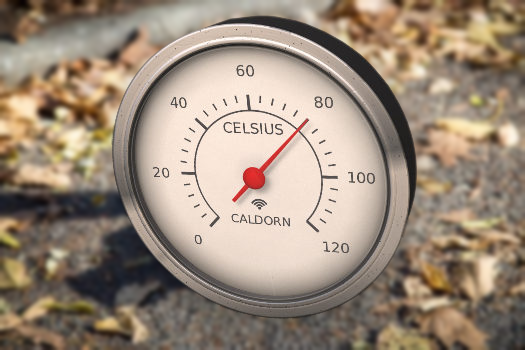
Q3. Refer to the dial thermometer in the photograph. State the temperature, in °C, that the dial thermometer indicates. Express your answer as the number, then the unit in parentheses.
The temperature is 80 (°C)
